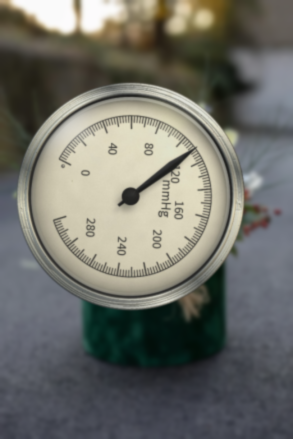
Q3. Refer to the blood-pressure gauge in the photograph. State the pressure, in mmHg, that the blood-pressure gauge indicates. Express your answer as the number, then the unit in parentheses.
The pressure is 110 (mmHg)
